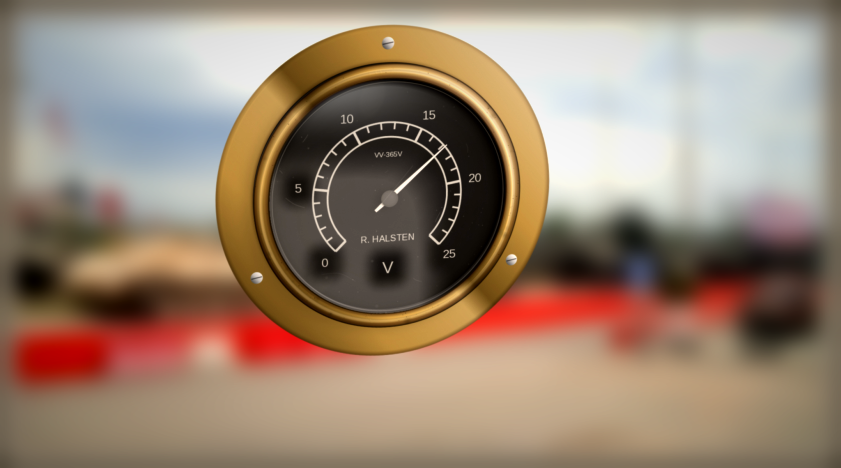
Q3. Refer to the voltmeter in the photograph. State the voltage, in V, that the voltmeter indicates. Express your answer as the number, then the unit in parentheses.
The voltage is 17 (V)
